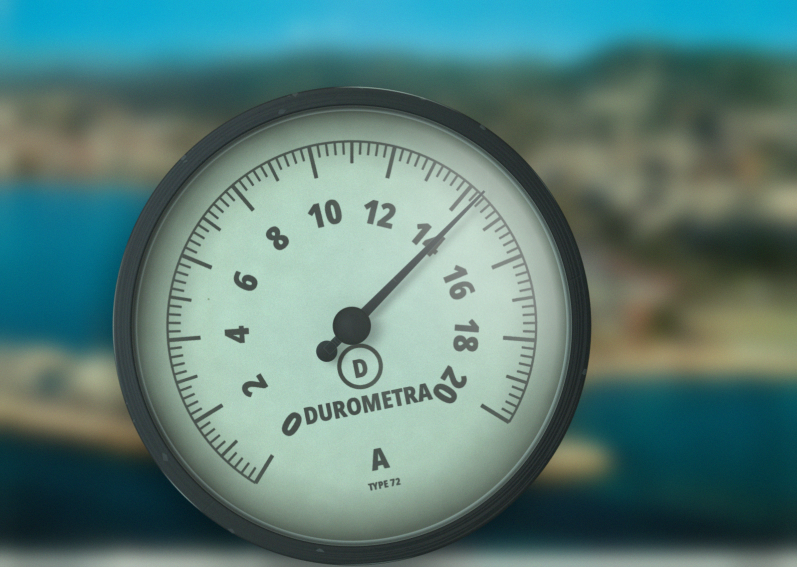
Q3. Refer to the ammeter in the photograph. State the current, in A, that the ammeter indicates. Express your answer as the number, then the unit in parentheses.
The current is 14.3 (A)
